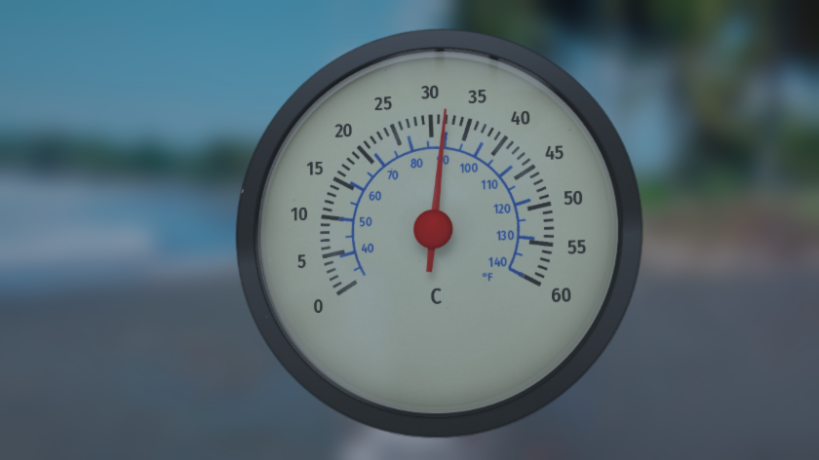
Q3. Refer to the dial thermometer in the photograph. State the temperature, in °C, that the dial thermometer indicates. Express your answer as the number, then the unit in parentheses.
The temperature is 32 (°C)
